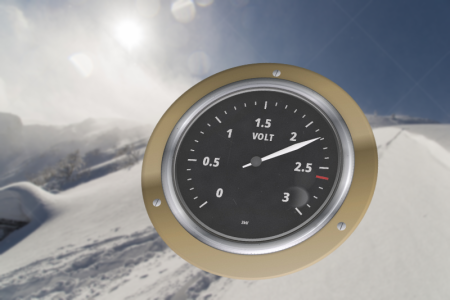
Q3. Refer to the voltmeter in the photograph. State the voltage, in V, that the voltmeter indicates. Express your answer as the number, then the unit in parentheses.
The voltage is 2.2 (V)
